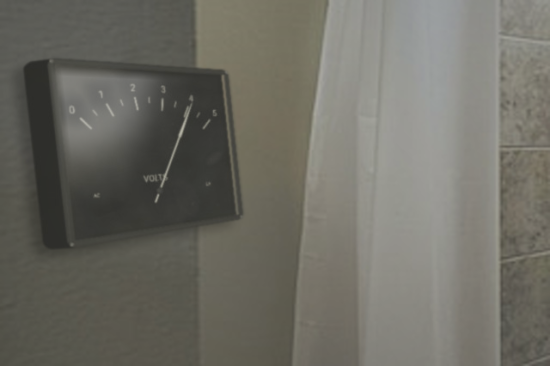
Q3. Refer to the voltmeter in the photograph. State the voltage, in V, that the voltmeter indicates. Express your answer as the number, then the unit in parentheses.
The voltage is 4 (V)
